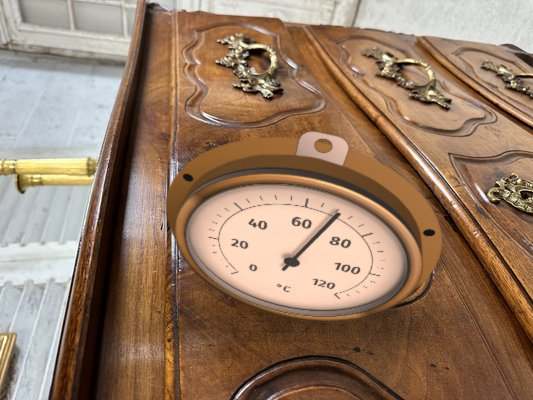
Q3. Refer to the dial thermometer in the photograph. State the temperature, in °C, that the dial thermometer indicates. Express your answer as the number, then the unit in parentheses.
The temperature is 68 (°C)
